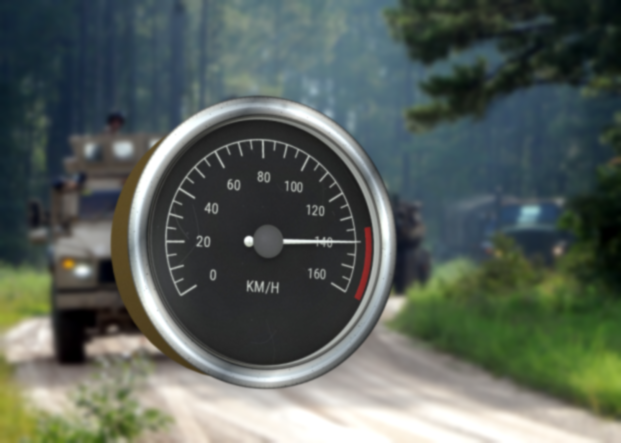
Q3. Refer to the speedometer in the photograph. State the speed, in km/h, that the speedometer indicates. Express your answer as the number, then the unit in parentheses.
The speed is 140 (km/h)
